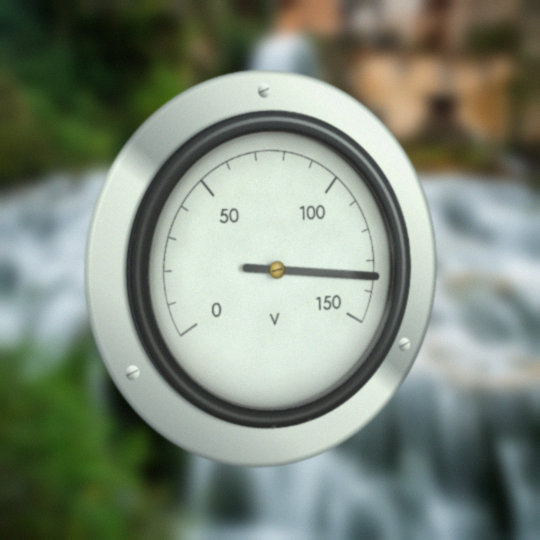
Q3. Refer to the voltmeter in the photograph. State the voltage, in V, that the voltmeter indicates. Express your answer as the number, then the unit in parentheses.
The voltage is 135 (V)
